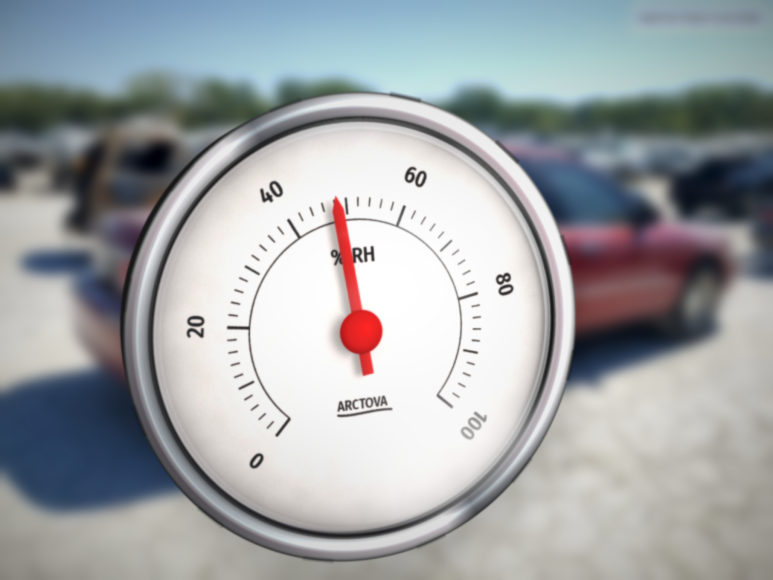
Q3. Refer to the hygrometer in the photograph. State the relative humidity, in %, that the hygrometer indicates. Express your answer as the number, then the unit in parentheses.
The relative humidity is 48 (%)
